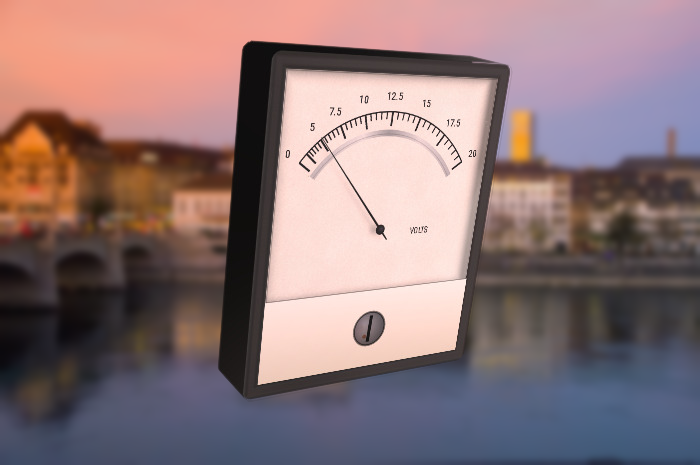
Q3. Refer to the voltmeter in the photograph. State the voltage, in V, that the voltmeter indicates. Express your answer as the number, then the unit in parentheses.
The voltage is 5 (V)
